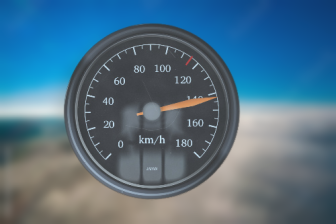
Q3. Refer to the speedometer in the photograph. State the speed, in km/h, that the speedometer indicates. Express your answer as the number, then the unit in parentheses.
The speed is 142.5 (km/h)
